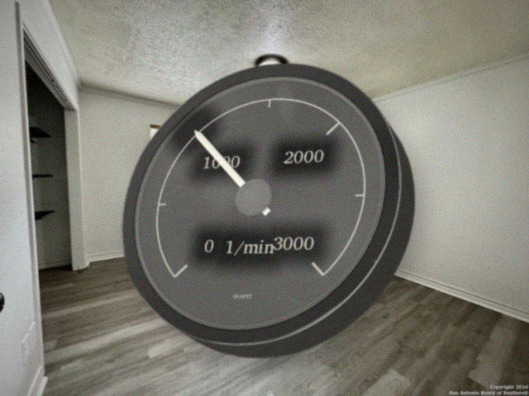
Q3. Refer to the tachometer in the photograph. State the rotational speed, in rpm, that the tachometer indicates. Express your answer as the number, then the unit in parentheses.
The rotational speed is 1000 (rpm)
